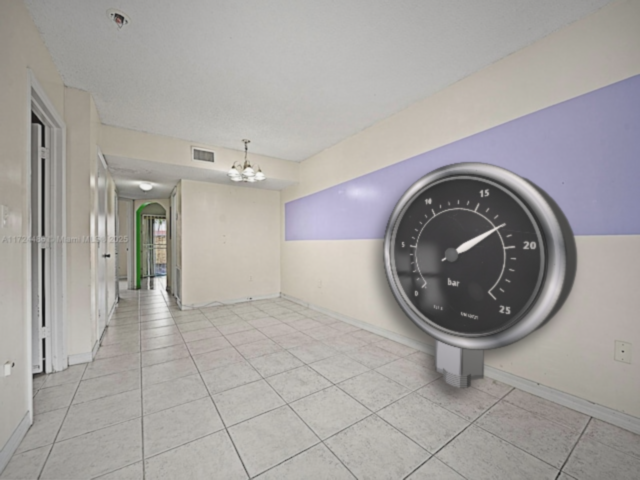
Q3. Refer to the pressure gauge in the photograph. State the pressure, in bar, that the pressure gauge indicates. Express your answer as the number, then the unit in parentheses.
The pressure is 18 (bar)
